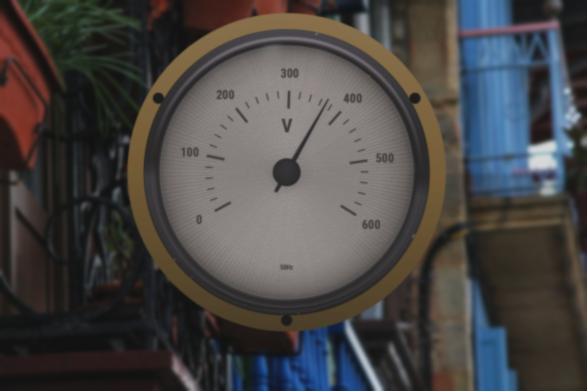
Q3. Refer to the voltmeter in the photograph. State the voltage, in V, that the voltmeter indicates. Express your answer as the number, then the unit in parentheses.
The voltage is 370 (V)
